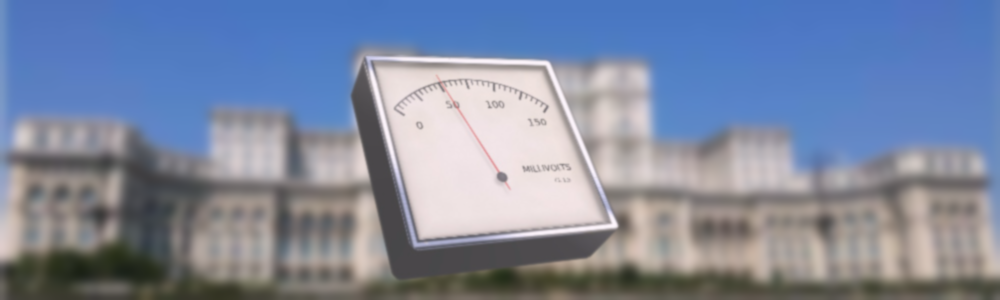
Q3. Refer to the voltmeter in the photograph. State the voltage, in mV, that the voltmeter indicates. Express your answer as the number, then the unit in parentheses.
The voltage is 50 (mV)
